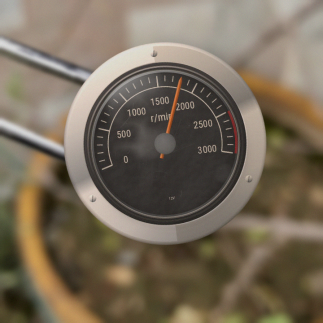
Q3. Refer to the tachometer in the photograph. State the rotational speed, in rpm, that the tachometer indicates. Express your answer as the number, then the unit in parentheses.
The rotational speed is 1800 (rpm)
